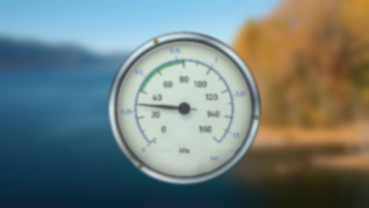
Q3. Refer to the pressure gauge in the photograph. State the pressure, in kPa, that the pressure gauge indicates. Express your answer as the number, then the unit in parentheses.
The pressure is 30 (kPa)
